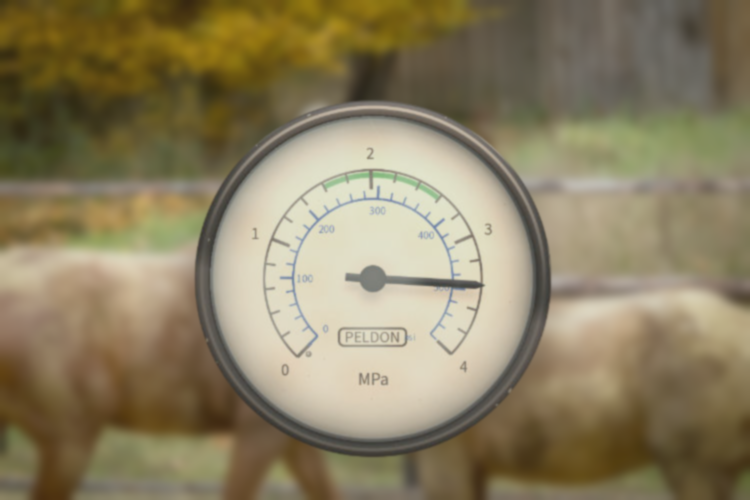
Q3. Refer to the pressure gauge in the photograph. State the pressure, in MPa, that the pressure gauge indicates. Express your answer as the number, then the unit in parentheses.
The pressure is 3.4 (MPa)
